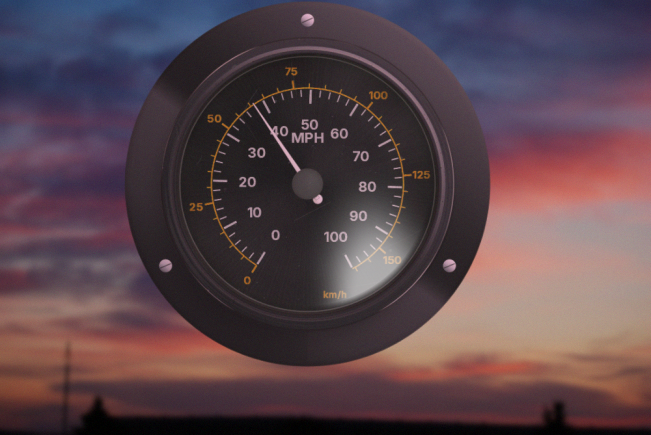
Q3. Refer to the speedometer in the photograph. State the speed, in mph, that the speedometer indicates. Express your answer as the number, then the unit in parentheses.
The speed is 38 (mph)
